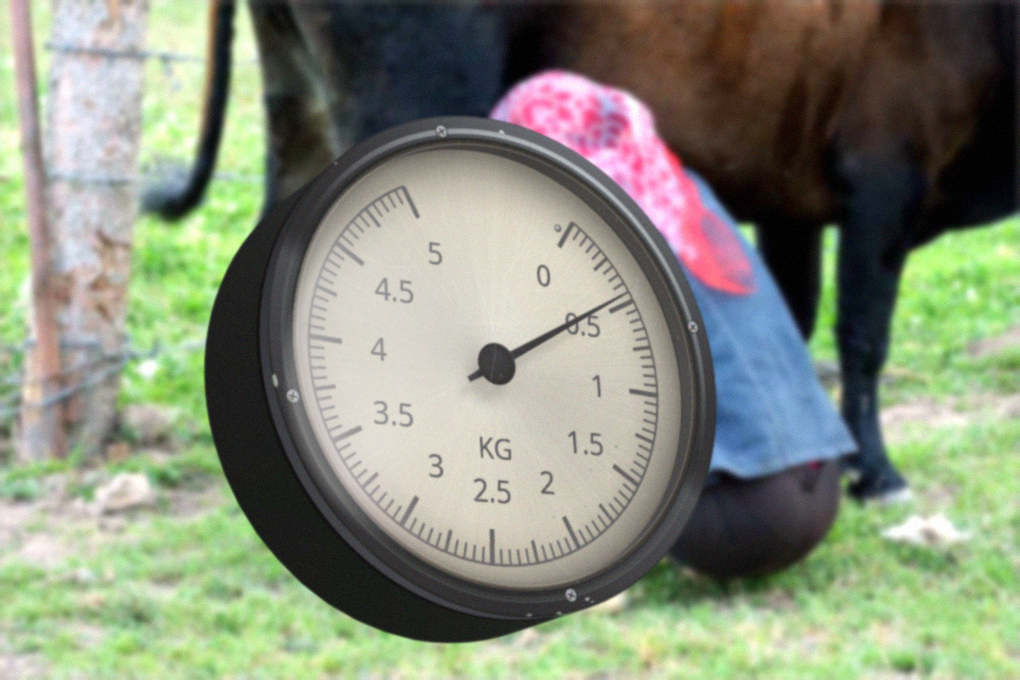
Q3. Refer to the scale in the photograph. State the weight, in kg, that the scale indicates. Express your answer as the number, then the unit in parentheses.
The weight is 0.45 (kg)
